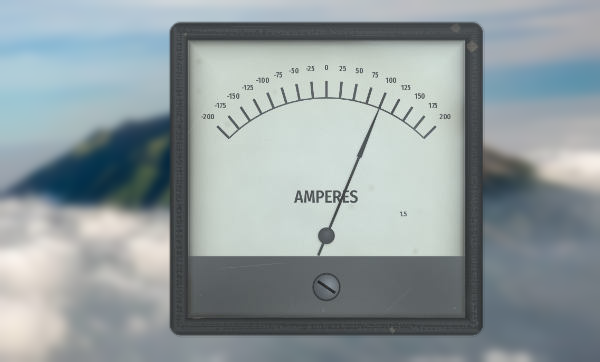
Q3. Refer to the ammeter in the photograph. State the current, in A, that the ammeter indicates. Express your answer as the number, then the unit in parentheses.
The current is 100 (A)
